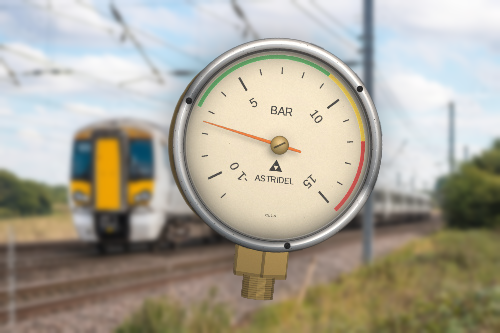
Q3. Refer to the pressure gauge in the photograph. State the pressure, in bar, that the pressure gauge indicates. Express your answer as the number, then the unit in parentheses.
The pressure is 2.5 (bar)
